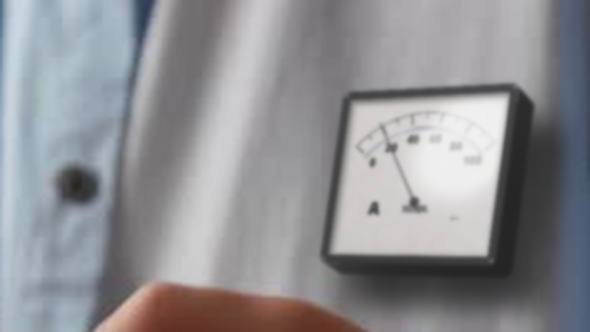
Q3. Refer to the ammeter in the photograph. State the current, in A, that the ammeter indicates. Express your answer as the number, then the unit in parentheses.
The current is 20 (A)
